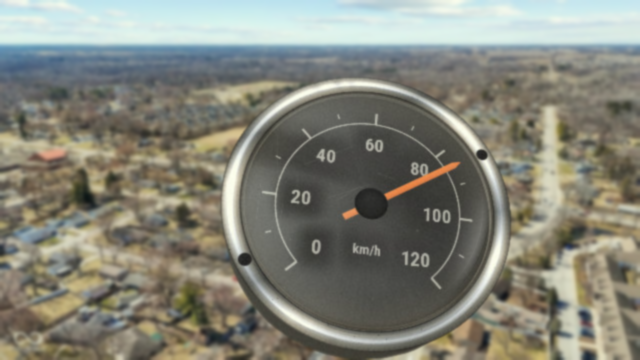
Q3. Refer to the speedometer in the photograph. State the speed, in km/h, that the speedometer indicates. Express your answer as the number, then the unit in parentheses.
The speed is 85 (km/h)
